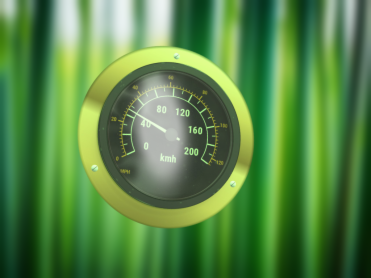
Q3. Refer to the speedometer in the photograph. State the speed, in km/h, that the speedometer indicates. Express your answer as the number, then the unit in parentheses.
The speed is 45 (km/h)
